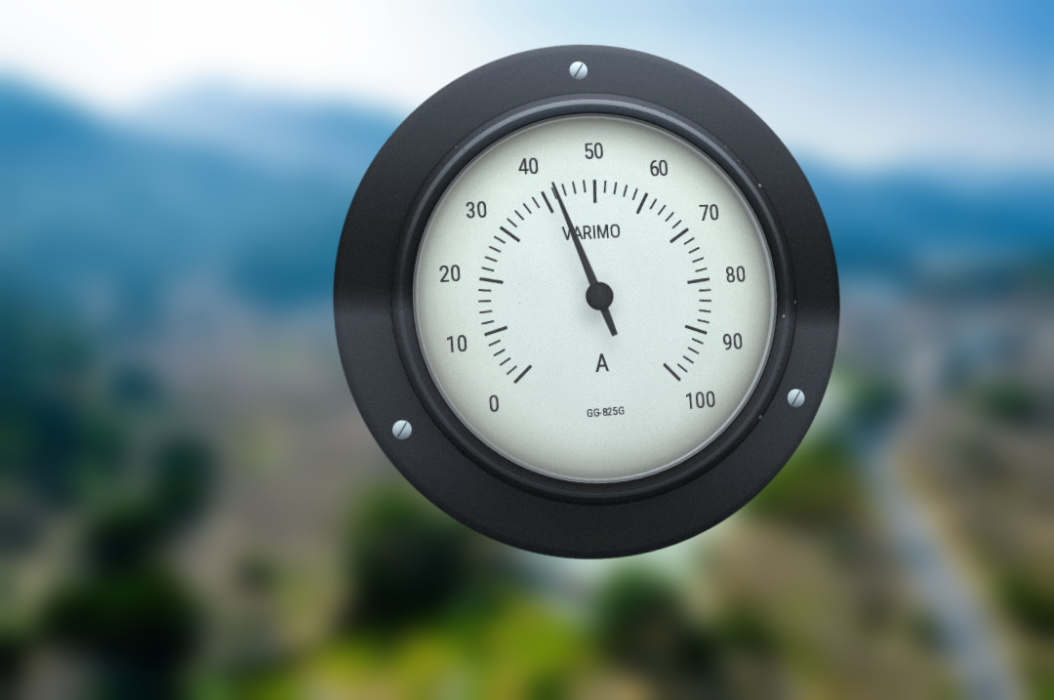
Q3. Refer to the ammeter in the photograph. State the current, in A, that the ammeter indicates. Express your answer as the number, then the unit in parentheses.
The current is 42 (A)
